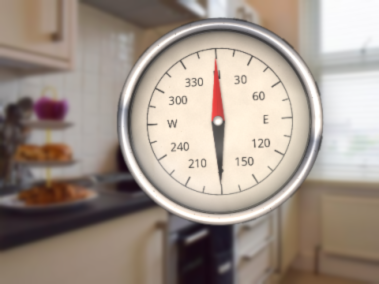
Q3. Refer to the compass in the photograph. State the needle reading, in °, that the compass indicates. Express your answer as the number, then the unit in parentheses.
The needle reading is 0 (°)
